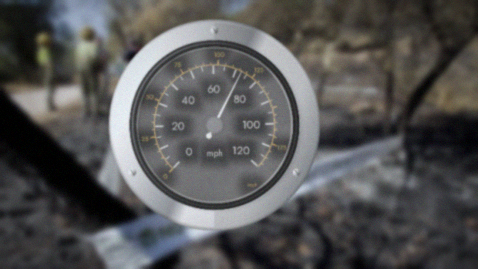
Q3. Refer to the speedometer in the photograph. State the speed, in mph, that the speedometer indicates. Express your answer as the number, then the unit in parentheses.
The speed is 72.5 (mph)
